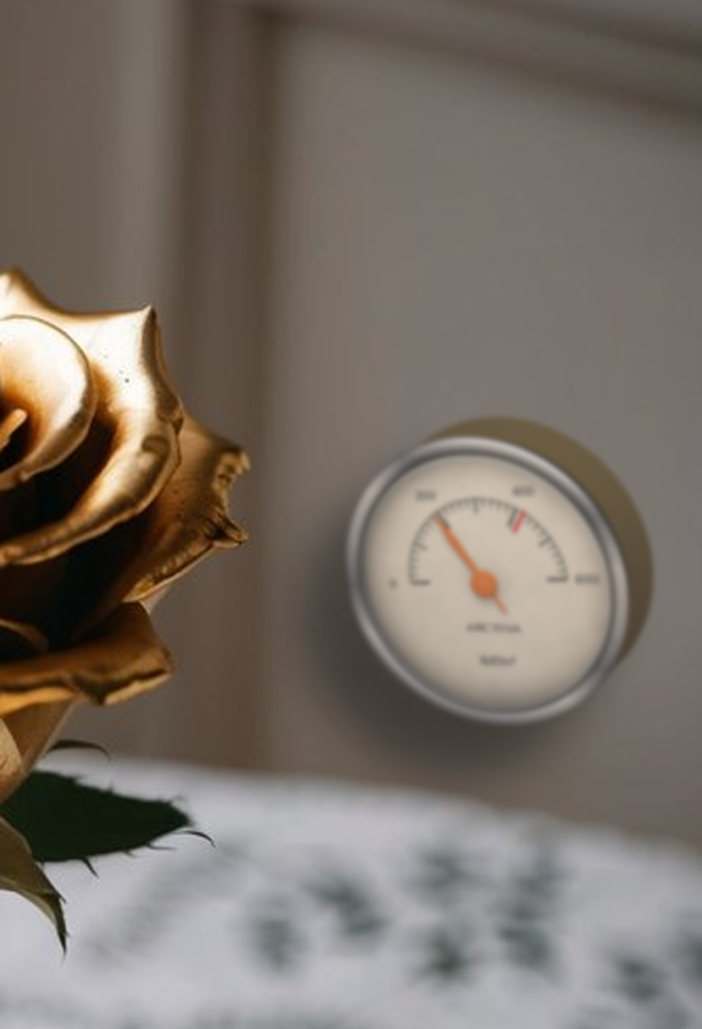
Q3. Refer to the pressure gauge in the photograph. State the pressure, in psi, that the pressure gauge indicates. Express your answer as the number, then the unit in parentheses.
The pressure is 200 (psi)
